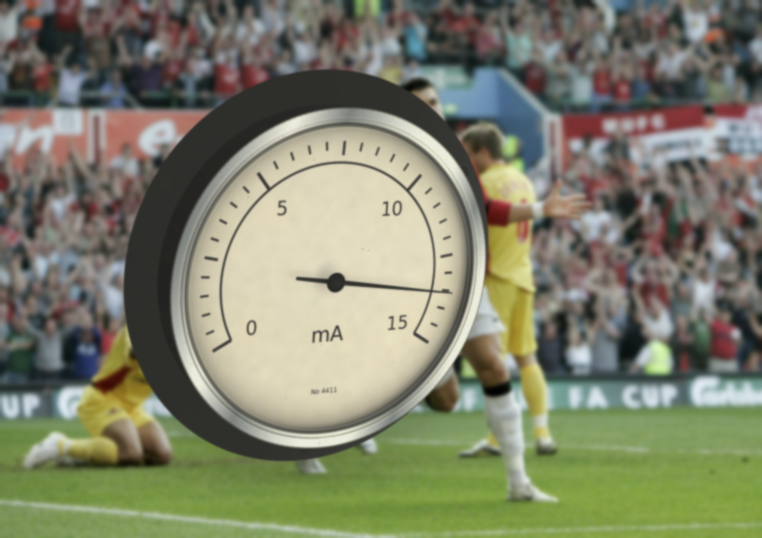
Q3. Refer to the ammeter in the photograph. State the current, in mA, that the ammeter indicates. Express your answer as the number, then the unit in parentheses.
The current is 13.5 (mA)
